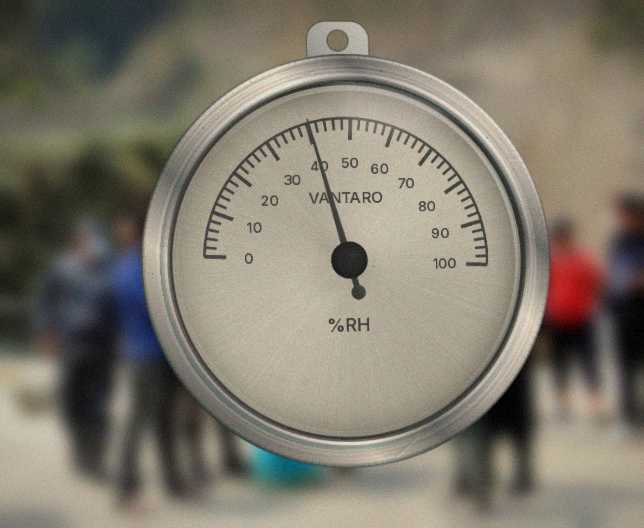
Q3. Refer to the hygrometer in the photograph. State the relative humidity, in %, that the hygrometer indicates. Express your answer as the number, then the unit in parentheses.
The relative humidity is 40 (%)
